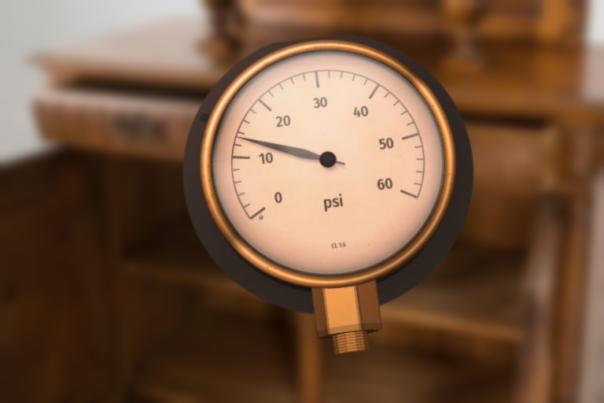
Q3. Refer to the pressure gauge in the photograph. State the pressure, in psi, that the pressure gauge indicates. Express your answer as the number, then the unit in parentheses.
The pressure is 13 (psi)
